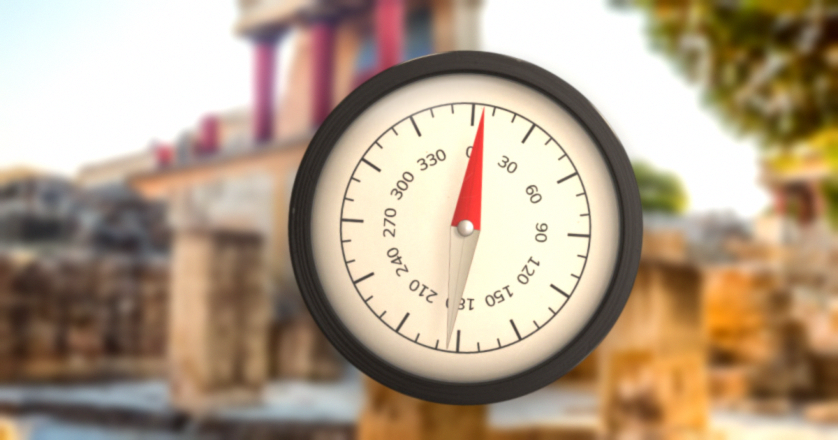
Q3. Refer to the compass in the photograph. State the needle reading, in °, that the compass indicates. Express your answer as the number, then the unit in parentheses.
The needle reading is 5 (°)
